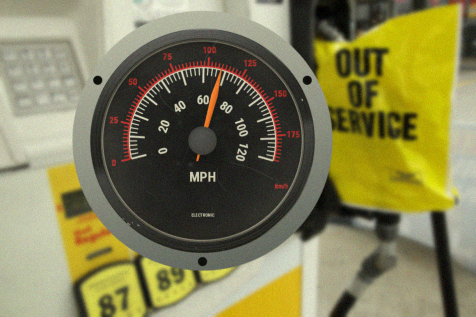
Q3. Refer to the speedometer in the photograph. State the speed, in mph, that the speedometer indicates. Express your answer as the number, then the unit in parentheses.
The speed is 68 (mph)
